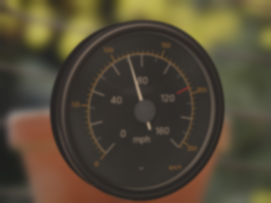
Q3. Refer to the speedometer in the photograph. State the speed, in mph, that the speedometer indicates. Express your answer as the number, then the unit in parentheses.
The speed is 70 (mph)
